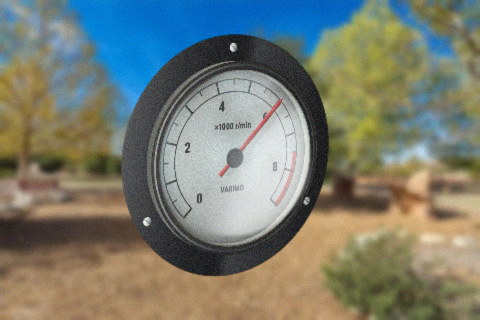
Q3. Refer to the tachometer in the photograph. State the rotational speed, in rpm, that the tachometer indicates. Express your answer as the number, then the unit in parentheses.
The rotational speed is 6000 (rpm)
